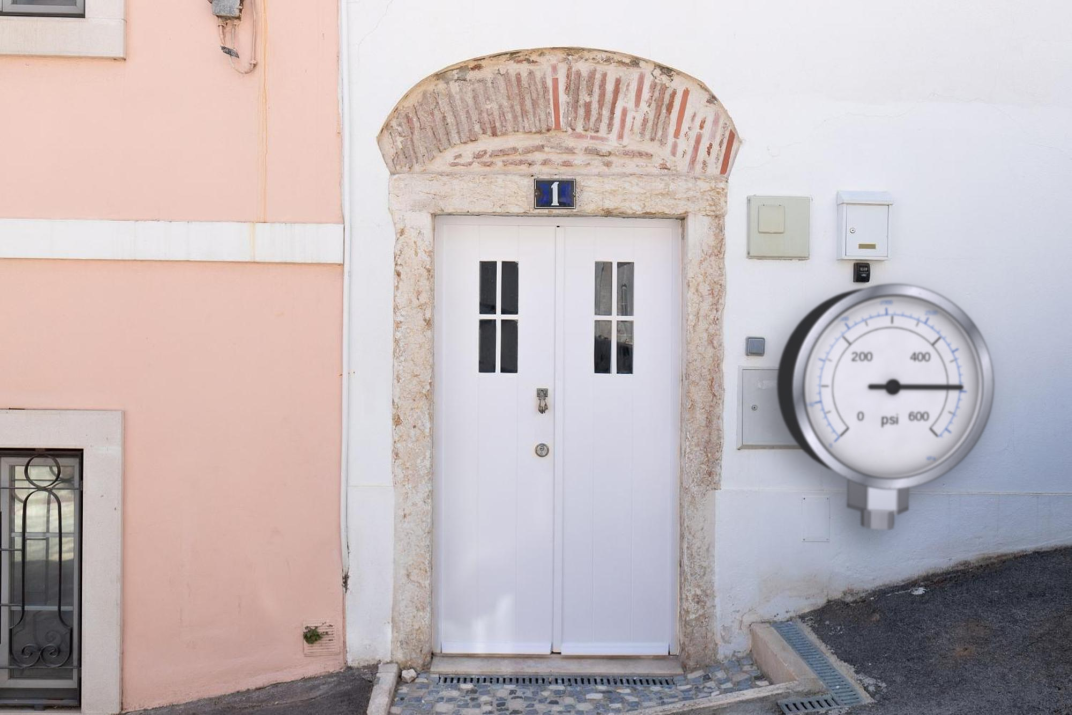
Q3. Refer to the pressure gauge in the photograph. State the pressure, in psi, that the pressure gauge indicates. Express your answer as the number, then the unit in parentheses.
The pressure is 500 (psi)
